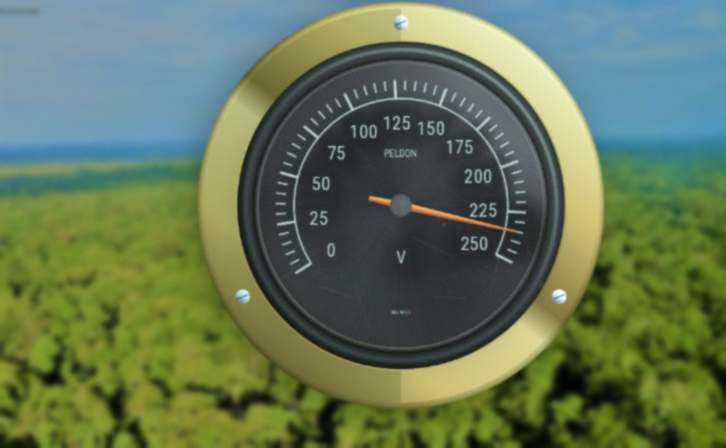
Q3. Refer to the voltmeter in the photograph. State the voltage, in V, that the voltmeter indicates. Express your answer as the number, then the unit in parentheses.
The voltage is 235 (V)
